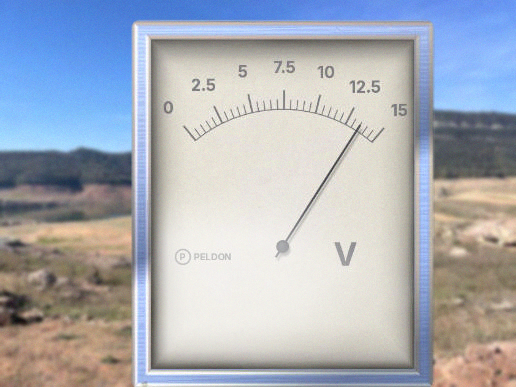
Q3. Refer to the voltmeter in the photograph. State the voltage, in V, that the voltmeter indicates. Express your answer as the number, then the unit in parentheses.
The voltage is 13.5 (V)
